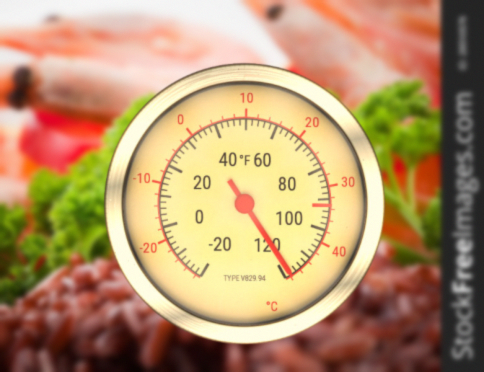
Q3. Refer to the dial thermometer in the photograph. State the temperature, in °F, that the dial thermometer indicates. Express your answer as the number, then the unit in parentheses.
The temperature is 118 (°F)
